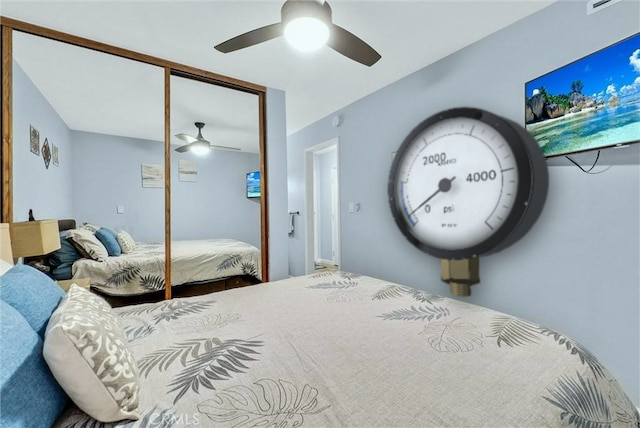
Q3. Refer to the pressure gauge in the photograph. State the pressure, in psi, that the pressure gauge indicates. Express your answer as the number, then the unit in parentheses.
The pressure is 200 (psi)
